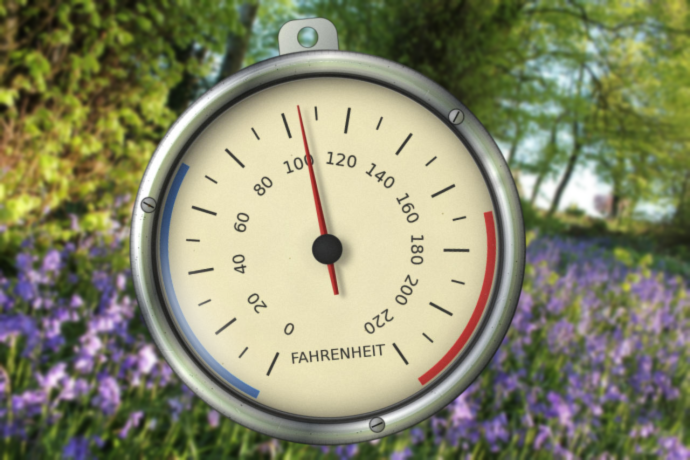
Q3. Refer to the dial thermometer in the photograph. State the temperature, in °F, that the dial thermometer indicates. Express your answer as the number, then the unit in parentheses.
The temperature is 105 (°F)
